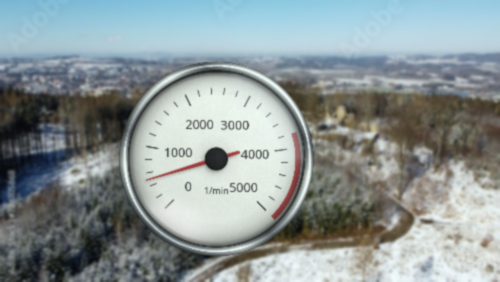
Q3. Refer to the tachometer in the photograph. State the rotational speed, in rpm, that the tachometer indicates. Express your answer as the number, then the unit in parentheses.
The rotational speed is 500 (rpm)
